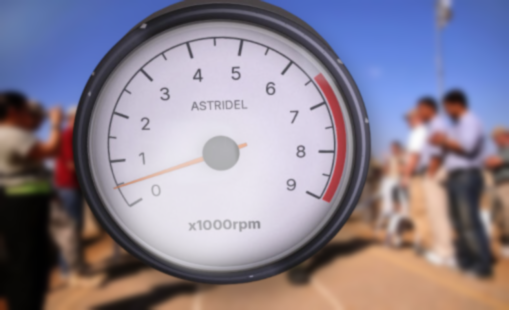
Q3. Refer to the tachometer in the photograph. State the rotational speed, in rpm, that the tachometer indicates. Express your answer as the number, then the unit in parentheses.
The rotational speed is 500 (rpm)
